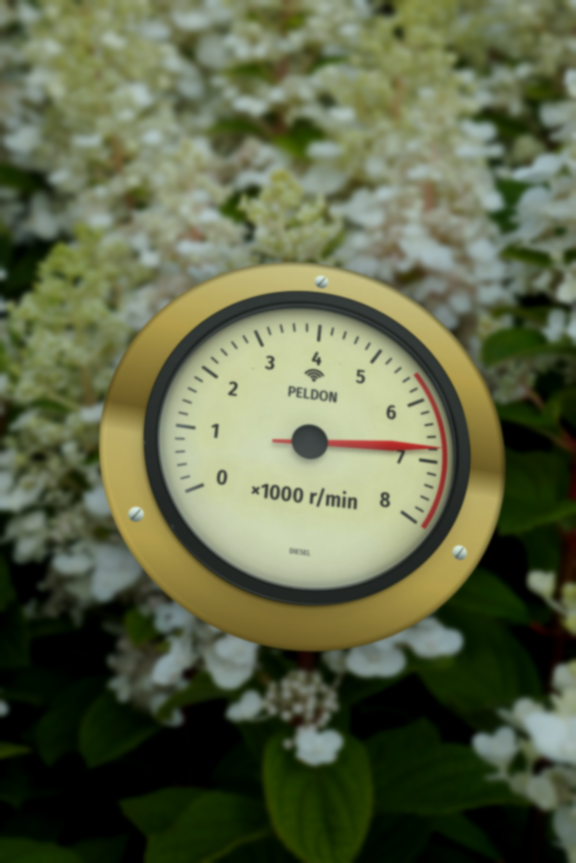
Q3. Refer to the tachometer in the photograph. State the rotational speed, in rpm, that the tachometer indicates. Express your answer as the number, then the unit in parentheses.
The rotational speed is 6800 (rpm)
